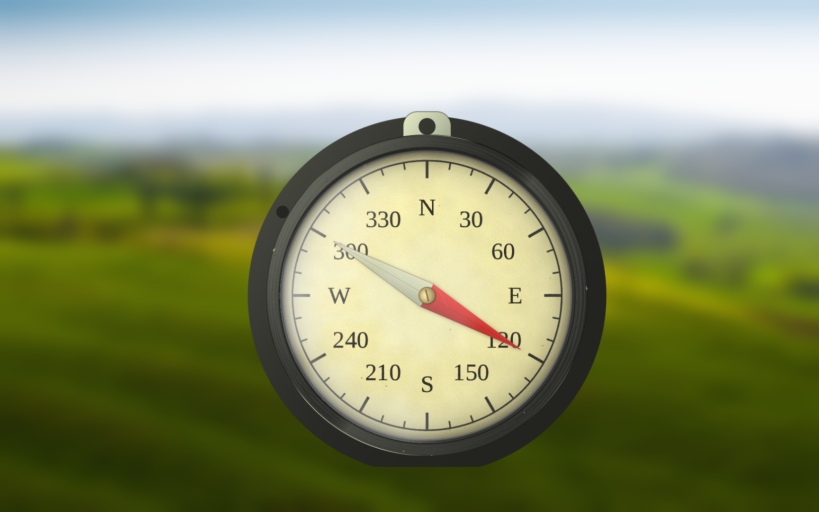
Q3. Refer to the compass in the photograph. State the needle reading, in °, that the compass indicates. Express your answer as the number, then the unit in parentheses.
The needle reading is 120 (°)
